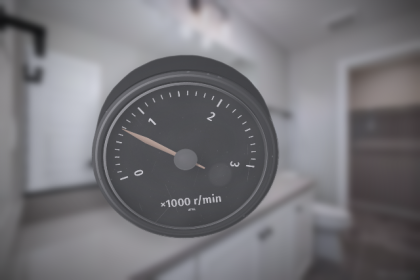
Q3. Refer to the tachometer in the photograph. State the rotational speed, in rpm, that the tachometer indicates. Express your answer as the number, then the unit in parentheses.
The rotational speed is 700 (rpm)
